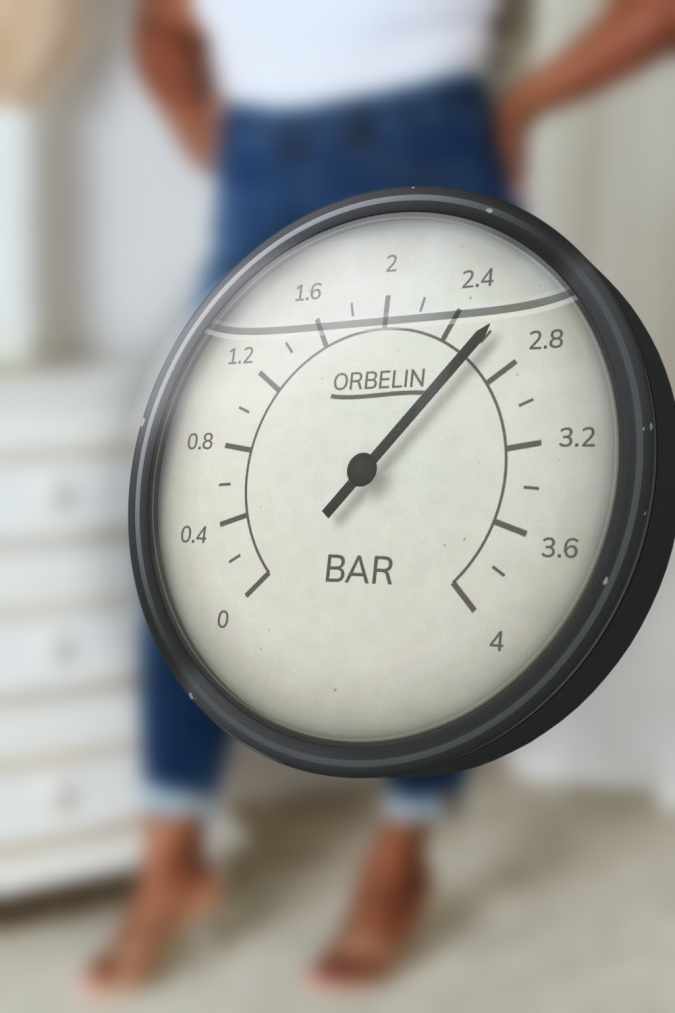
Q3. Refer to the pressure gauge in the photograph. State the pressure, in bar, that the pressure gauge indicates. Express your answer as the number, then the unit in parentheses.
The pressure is 2.6 (bar)
